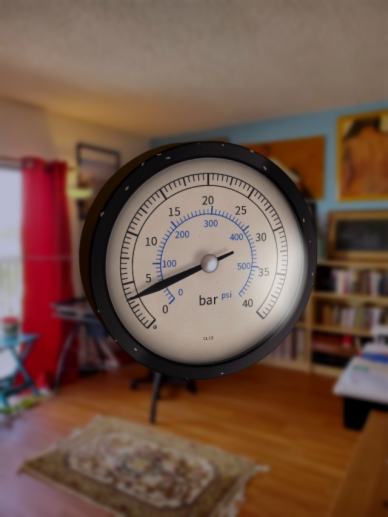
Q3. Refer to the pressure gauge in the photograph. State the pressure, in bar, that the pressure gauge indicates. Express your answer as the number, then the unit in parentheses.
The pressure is 3.5 (bar)
